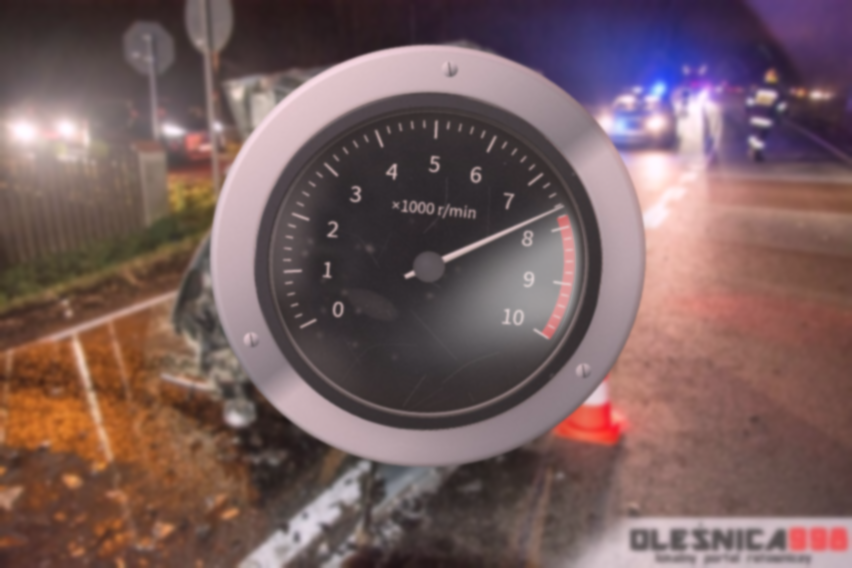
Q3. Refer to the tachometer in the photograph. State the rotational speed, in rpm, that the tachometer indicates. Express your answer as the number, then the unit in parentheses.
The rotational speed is 7600 (rpm)
